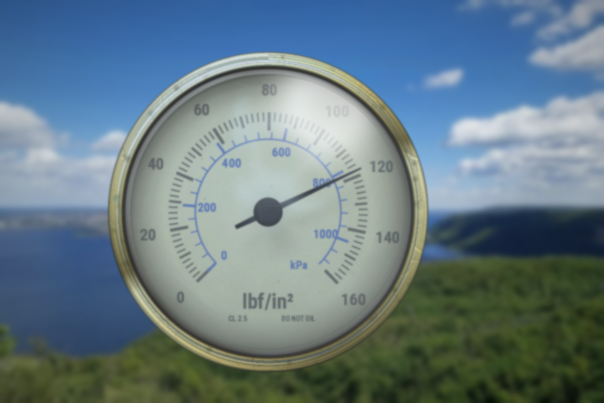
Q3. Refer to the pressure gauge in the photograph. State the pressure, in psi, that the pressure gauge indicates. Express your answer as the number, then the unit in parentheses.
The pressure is 118 (psi)
